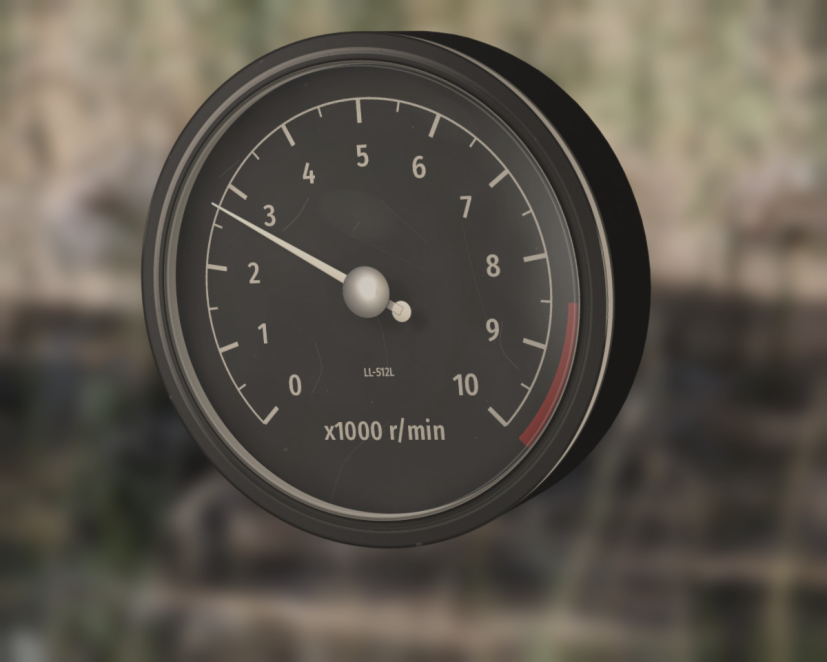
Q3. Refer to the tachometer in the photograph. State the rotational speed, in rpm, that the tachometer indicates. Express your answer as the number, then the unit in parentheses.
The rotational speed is 2750 (rpm)
